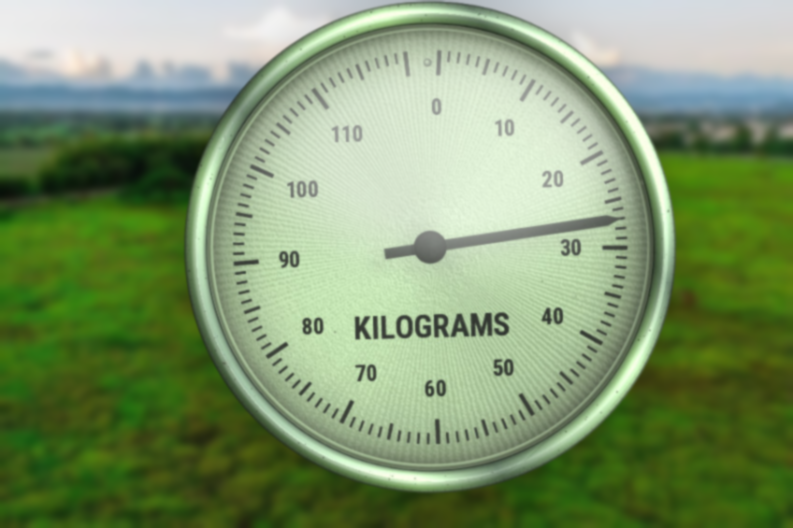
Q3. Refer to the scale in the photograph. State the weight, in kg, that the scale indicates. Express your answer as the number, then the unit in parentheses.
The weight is 27 (kg)
